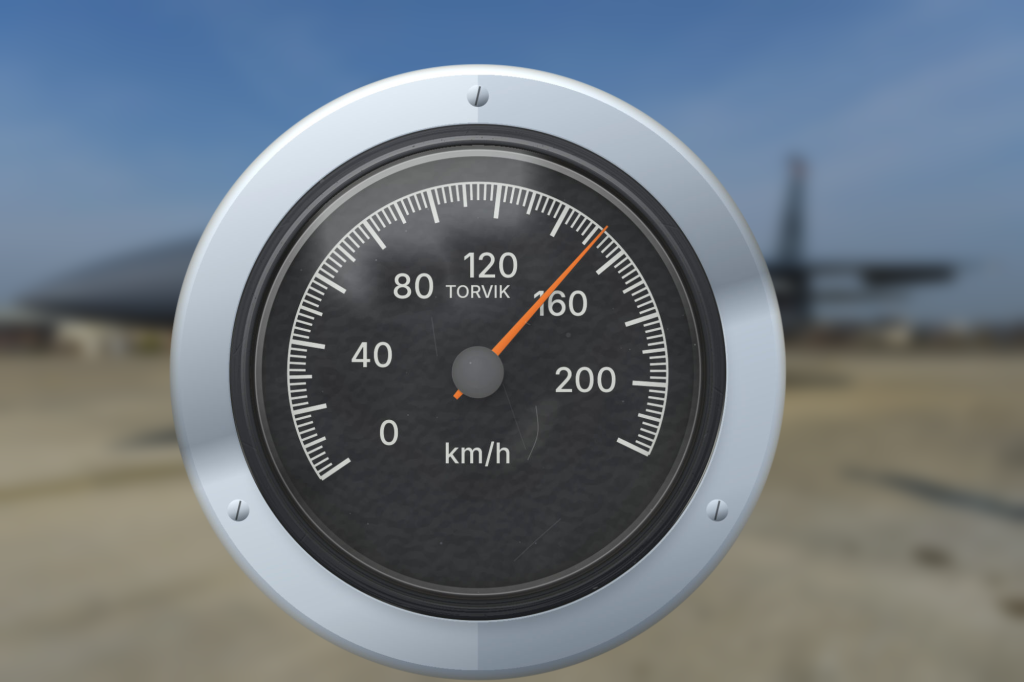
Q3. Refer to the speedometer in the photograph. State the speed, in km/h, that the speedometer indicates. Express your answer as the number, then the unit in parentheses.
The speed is 152 (km/h)
